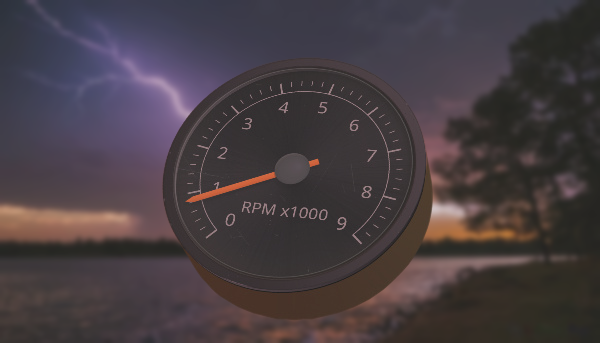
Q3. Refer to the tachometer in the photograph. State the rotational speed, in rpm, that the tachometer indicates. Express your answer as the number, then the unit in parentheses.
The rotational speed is 800 (rpm)
